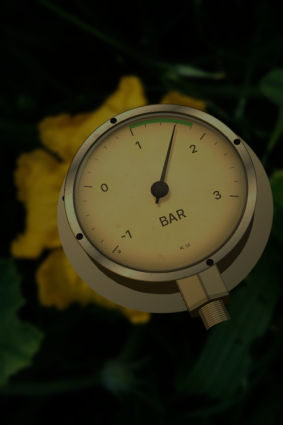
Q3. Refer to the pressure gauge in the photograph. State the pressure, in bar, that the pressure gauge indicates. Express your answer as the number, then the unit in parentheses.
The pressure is 1.6 (bar)
